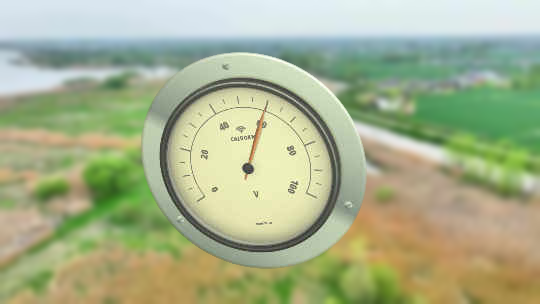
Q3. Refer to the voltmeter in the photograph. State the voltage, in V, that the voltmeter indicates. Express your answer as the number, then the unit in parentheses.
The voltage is 60 (V)
